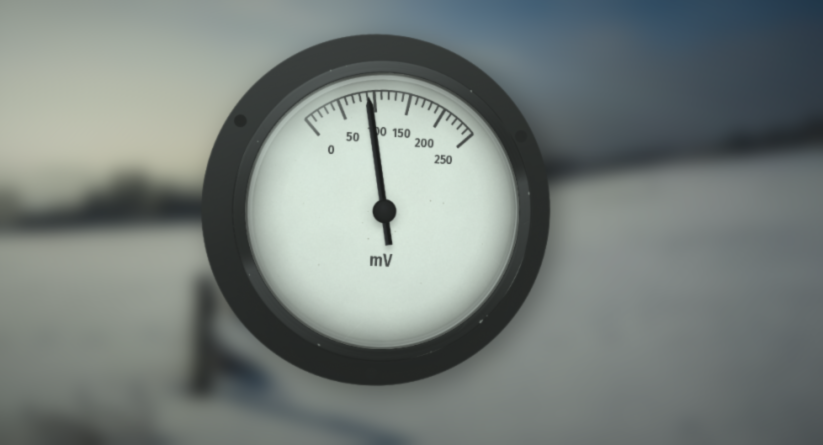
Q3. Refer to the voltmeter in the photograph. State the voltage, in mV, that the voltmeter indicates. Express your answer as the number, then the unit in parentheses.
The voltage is 90 (mV)
